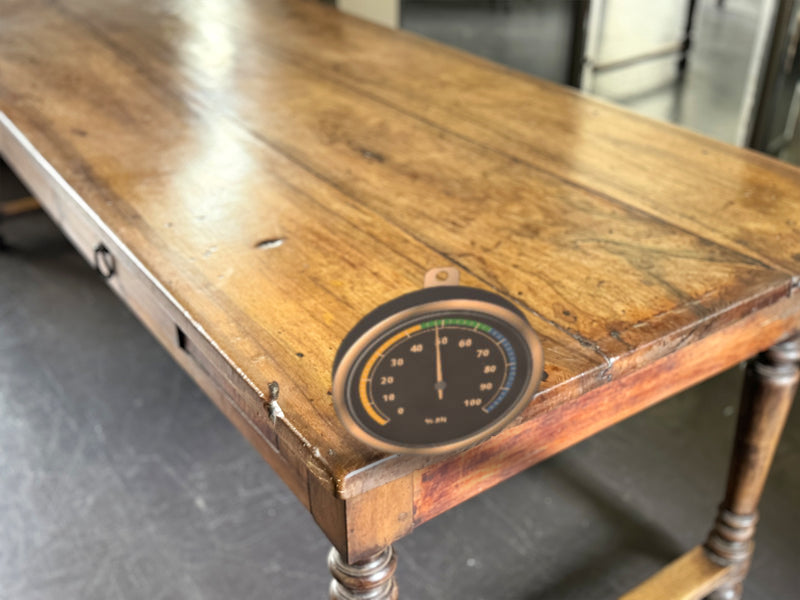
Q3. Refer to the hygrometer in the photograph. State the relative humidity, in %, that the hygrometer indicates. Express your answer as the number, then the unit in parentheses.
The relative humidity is 48 (%)
